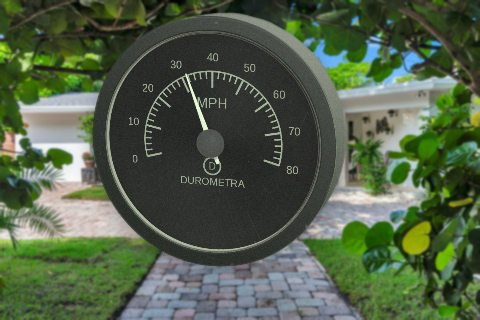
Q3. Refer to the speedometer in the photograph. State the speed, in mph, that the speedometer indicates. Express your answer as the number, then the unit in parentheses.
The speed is 32 (mph)
